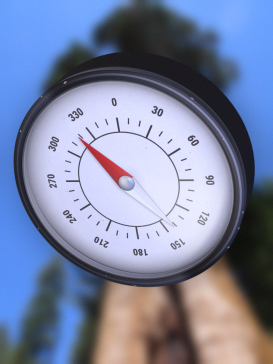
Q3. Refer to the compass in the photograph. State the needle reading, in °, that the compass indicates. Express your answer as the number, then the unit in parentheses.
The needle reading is 320 (°)
